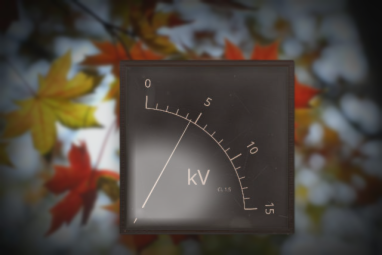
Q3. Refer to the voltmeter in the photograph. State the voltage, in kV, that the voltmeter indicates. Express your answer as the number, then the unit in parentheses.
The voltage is 4.5 (kV)
